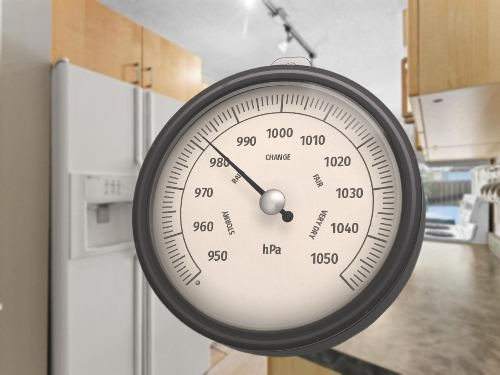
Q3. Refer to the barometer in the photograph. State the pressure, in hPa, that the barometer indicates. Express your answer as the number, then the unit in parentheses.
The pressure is 982 (hPa)
